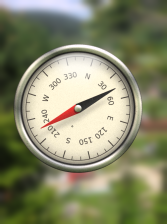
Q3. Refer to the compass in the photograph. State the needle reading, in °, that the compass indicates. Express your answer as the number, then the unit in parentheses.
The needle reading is 225 (°)
